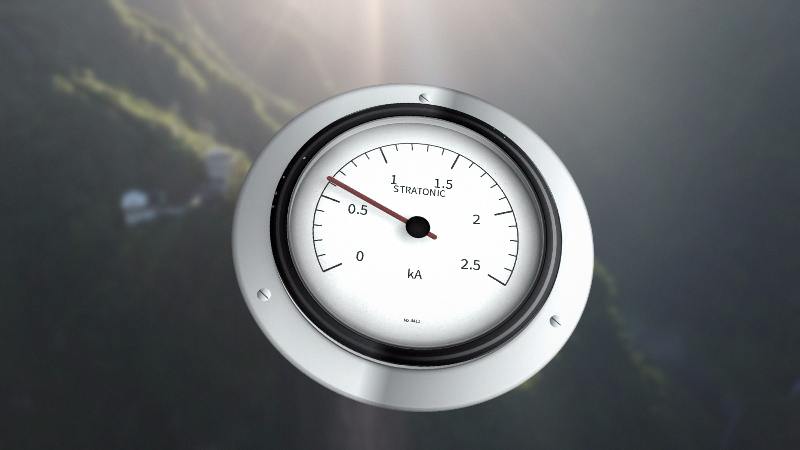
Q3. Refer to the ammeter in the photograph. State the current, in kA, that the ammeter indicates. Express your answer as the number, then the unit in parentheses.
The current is 0.6 (kA)
